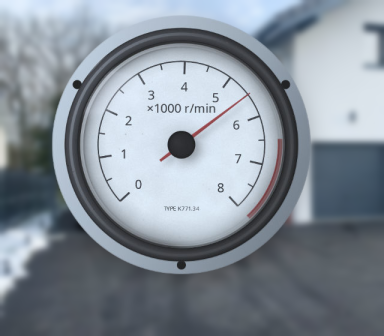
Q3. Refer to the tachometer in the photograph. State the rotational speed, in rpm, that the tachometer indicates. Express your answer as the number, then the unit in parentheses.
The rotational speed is 5500 (rpm)
